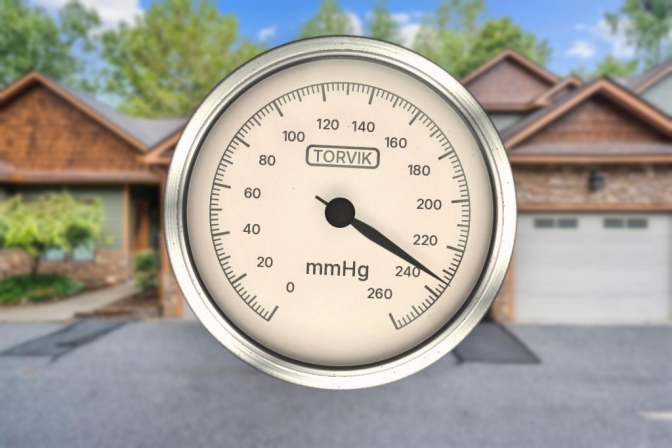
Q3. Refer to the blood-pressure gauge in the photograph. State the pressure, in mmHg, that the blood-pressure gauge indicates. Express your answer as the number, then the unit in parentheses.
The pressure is 234 (mmHg)
